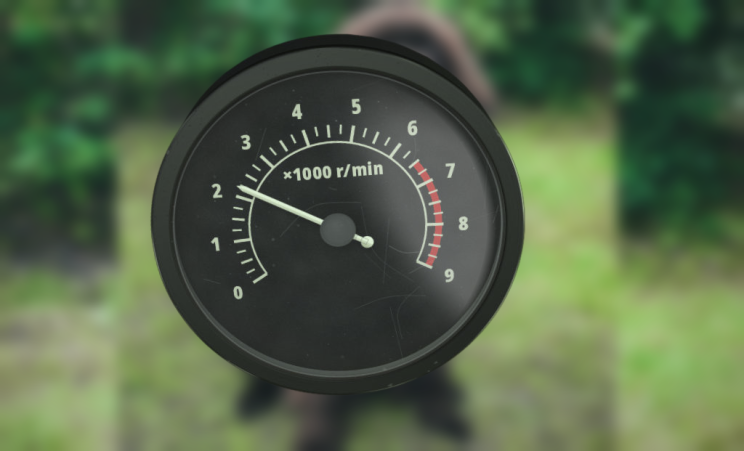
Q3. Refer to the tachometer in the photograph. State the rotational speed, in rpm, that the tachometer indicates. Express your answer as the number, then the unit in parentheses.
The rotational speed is 2250 (rpm)
